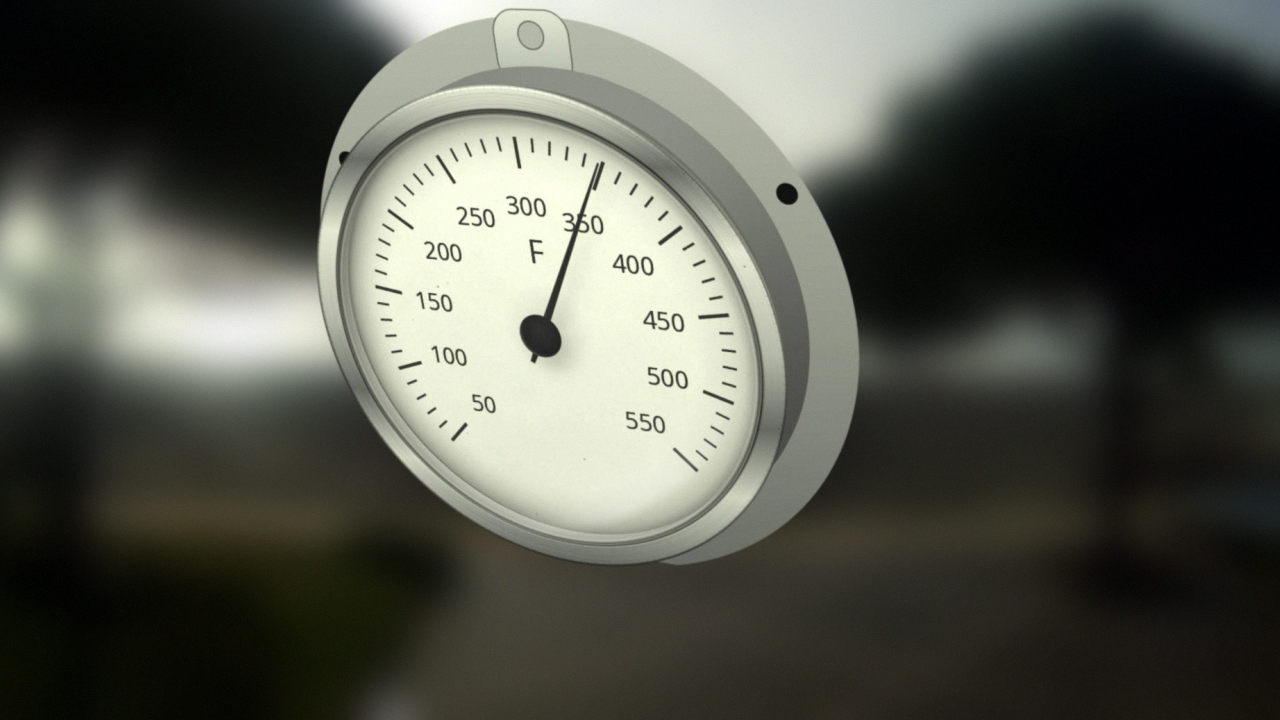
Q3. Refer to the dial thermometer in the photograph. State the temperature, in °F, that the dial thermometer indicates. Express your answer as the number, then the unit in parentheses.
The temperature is 350 (°F)
